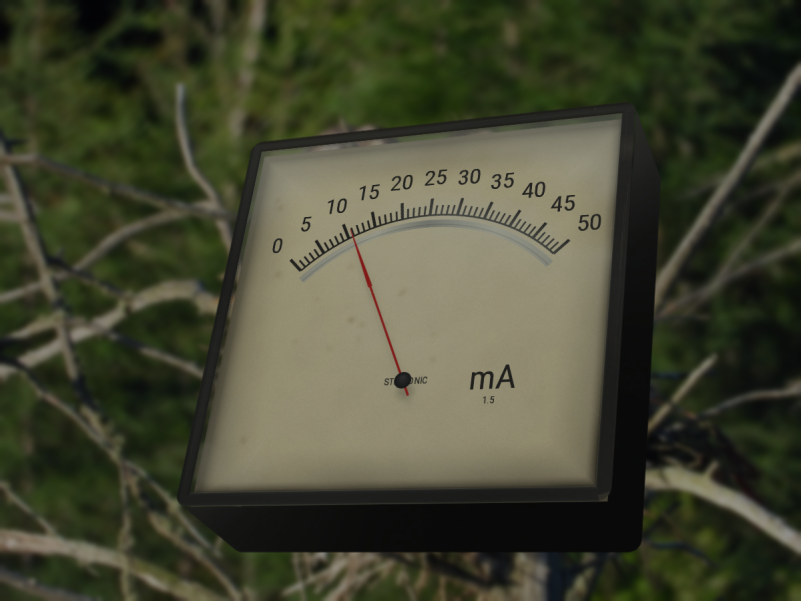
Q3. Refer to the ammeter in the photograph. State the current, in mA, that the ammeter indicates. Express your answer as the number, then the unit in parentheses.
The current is 11 (mA)
